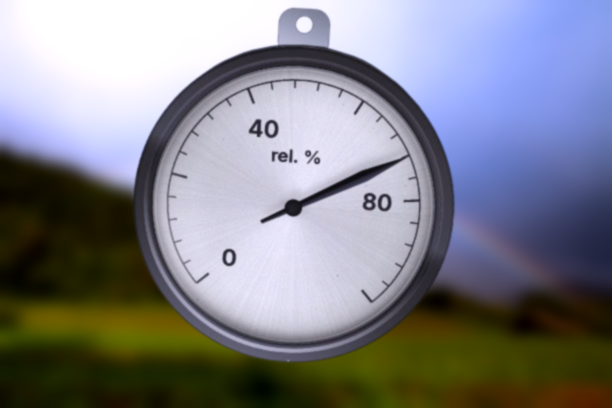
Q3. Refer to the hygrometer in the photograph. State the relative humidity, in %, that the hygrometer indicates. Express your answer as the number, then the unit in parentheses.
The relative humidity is 72 (%)
